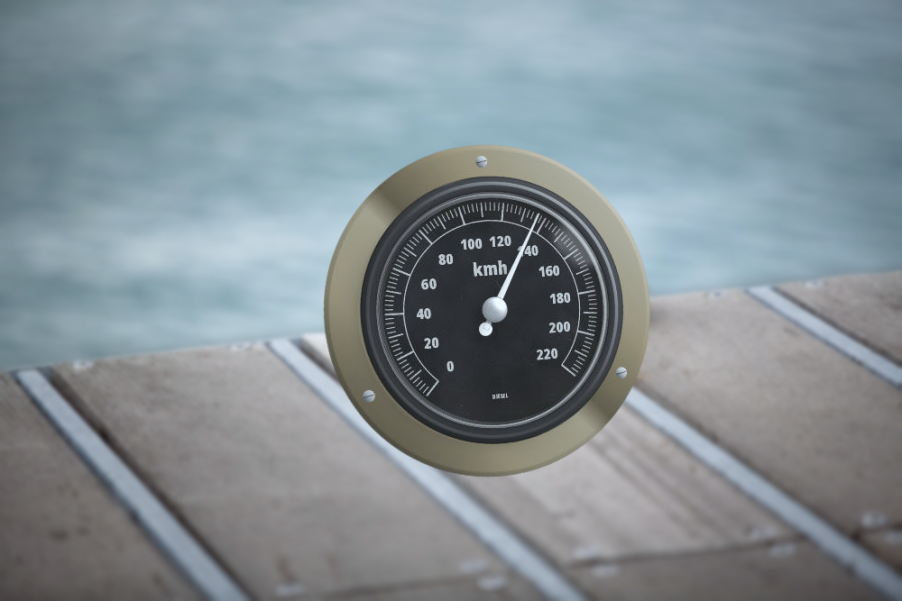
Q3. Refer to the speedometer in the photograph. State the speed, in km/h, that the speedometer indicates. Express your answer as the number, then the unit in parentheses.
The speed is 136 (km/h)
